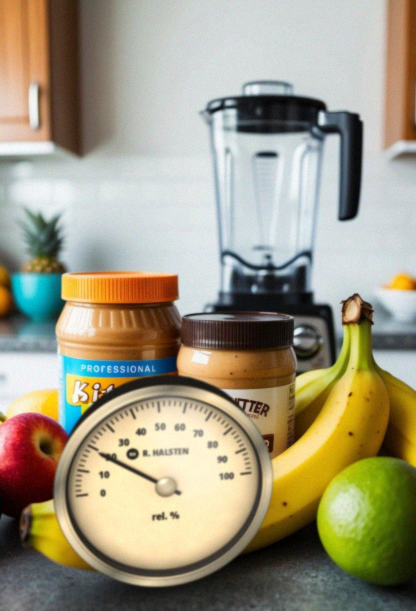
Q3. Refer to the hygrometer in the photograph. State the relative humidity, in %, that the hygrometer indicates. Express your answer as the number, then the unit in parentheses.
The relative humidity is 20 (%)
